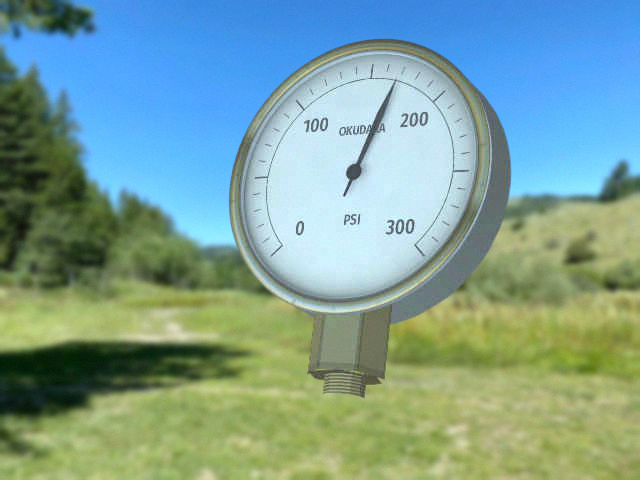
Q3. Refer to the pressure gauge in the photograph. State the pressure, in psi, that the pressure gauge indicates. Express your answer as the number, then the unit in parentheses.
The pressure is 170 (psi)
